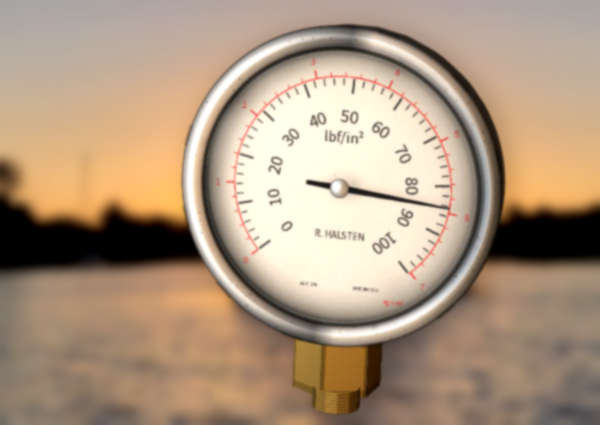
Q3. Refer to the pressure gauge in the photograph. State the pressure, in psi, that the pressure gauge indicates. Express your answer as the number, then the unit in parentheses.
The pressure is 84 (psi)
